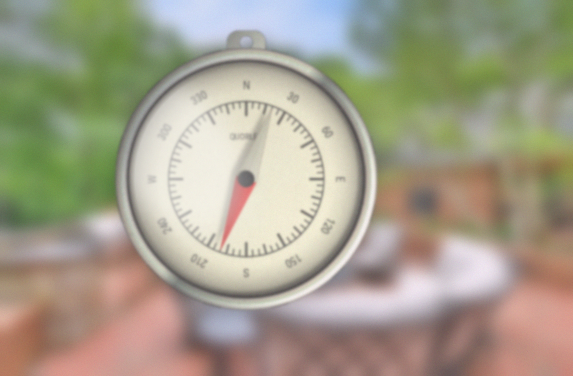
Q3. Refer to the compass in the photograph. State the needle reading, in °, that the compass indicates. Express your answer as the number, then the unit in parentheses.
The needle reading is 200 (°)
